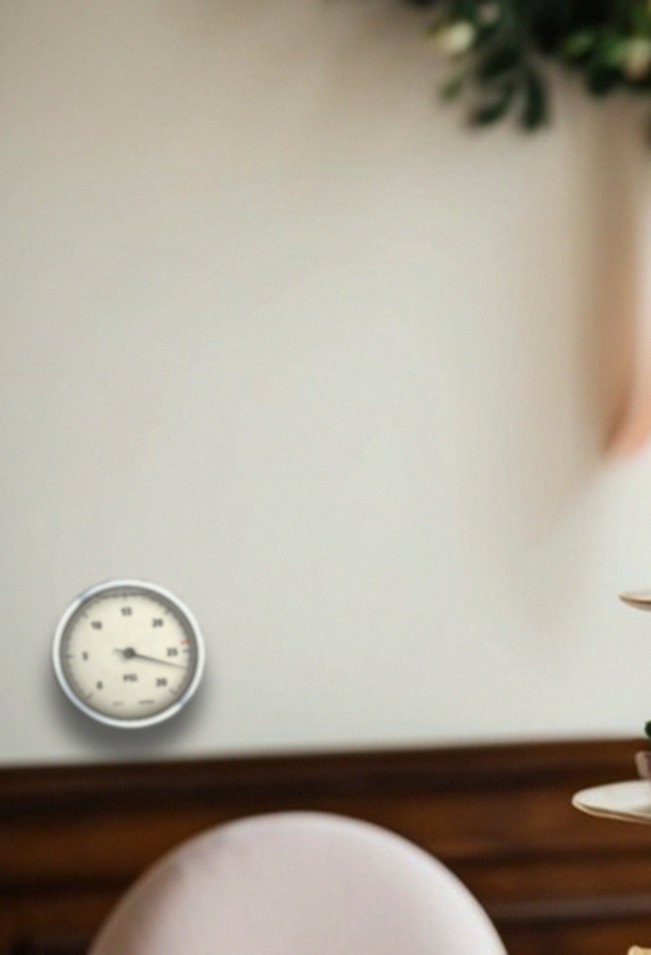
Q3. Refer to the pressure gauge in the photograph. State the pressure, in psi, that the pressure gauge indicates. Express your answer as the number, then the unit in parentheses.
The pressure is 27 (psi)
